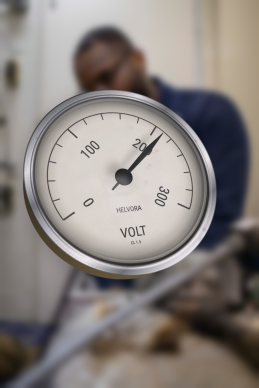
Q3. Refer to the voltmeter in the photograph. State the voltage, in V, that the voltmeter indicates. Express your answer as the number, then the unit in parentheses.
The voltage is 210 (V)
